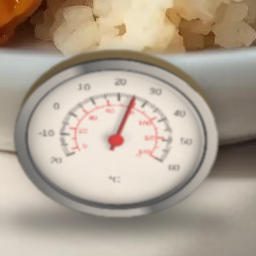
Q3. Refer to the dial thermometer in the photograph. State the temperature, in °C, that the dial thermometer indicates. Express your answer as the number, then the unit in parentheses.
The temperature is 25 (°C)
